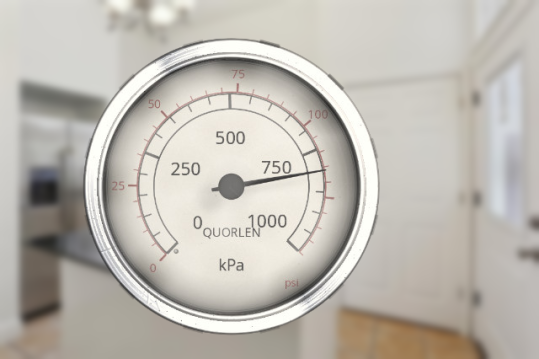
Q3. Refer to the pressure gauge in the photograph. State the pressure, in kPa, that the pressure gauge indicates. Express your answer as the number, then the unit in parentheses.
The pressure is 800 (kPa)
